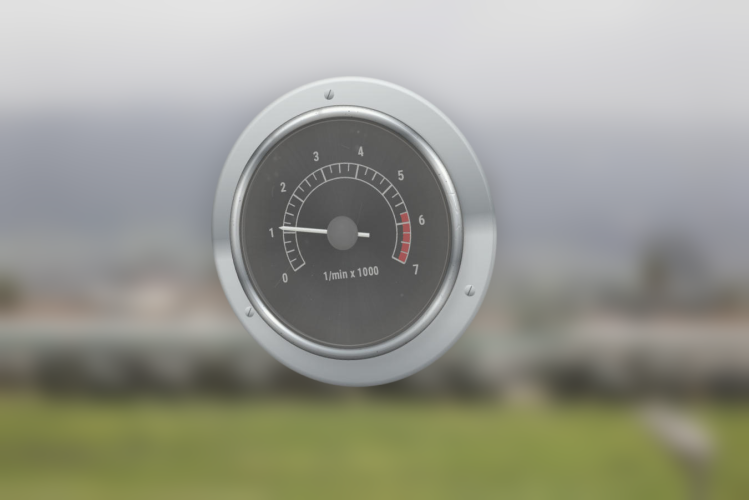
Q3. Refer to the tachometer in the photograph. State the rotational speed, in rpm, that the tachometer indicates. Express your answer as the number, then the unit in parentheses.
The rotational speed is 1125 (rpm)
